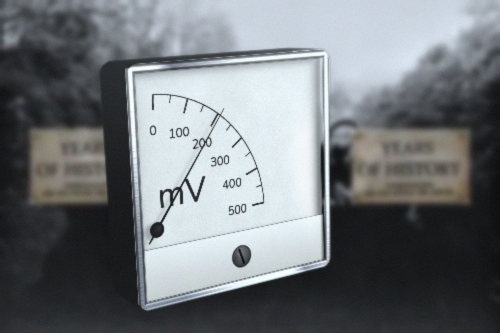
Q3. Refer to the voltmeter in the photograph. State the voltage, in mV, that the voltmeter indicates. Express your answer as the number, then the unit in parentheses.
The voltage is 200 (mV)
